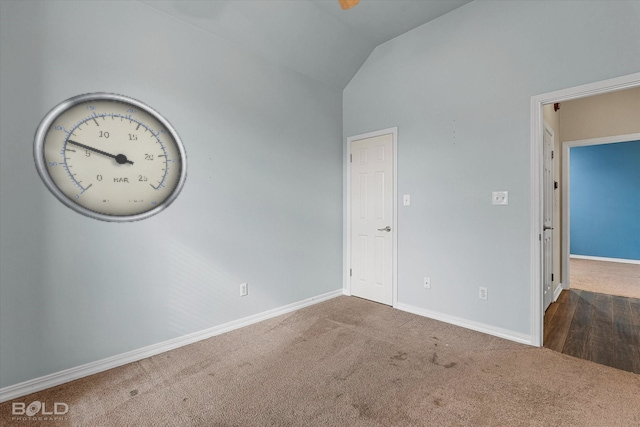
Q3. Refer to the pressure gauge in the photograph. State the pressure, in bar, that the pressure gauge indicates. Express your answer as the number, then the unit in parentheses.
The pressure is 6 (bar)
